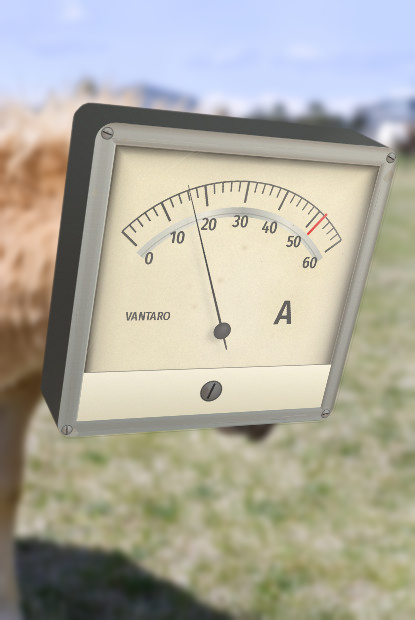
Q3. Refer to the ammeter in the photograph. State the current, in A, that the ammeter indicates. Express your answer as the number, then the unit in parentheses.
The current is 16 (A)
